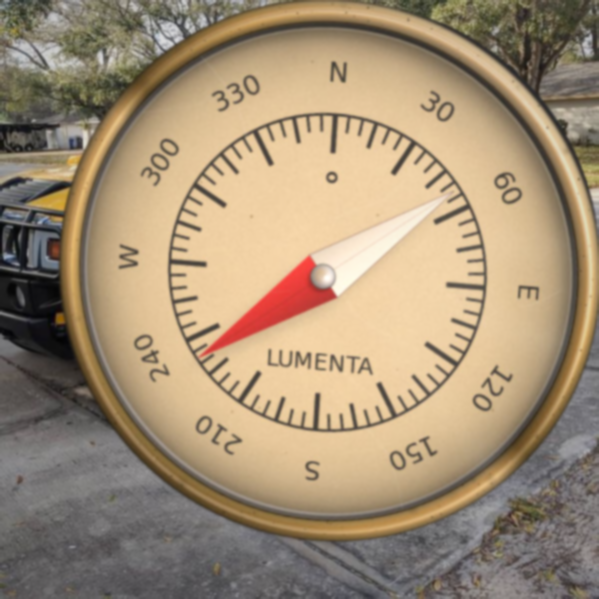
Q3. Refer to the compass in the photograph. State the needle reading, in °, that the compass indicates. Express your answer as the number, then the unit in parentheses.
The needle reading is 232.5 (°)
